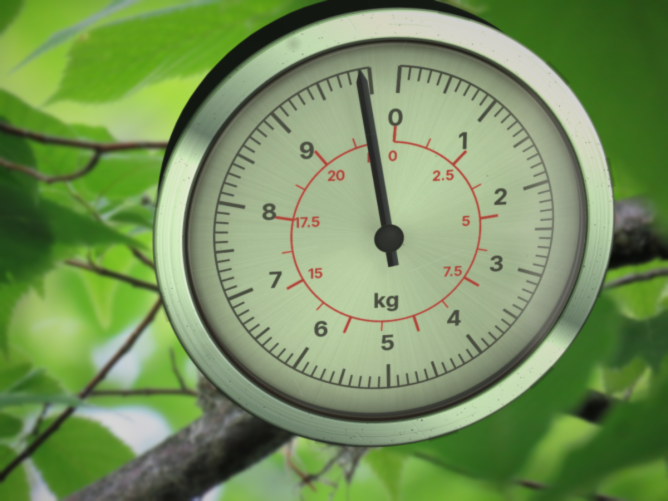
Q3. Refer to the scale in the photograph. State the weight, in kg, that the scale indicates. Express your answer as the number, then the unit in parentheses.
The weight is 9.9 (kg)
